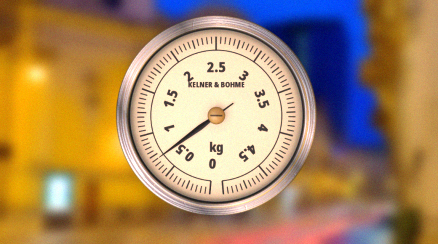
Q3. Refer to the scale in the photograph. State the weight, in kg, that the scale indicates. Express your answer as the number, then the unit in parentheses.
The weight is 0.7 (kg)
